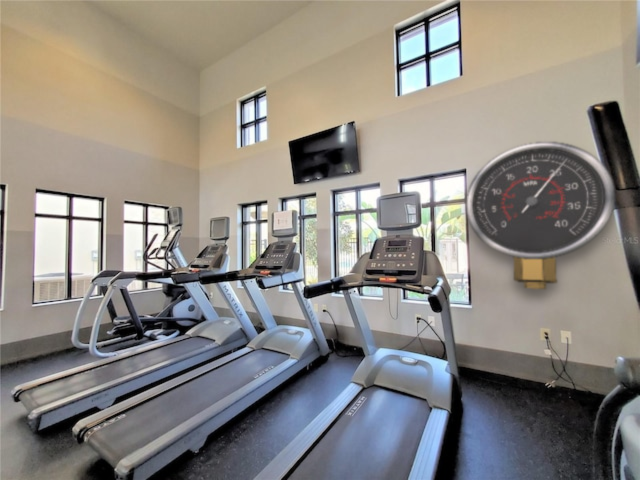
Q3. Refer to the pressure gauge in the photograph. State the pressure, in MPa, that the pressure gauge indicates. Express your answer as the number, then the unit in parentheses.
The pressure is 25 (MPa)
